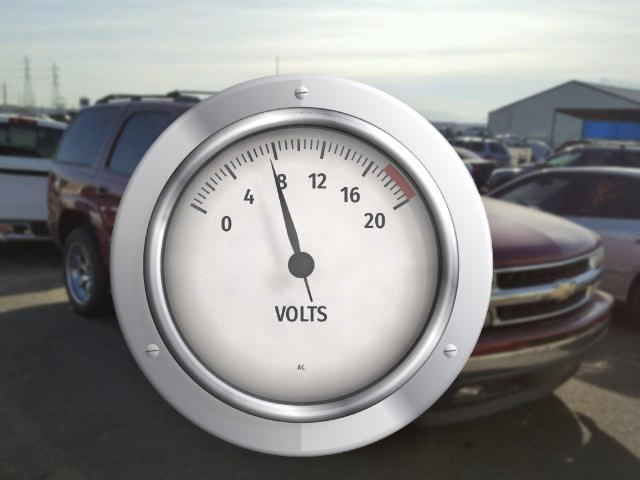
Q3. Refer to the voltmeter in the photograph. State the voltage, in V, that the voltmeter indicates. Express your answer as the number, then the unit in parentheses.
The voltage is 7.5 (V)
